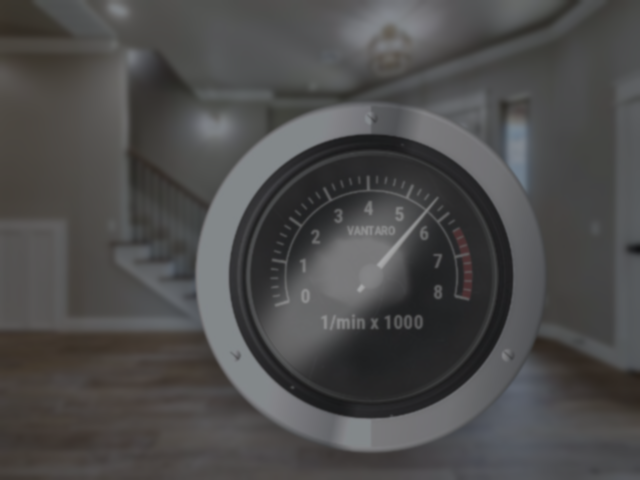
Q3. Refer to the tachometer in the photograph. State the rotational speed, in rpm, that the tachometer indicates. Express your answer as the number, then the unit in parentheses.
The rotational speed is 5600 (rpm)
